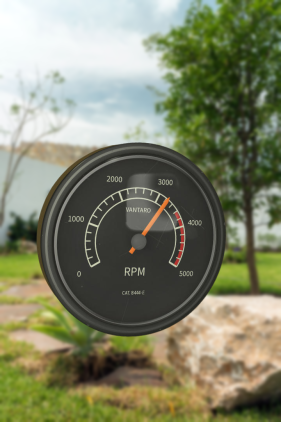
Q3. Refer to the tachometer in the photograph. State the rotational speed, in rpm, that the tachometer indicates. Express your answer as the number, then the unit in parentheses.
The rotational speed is 3200 (rpm)
